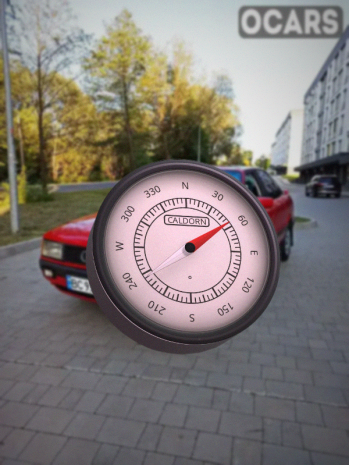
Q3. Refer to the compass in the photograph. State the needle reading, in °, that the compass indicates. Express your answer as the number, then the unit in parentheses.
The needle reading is 55 (°)
